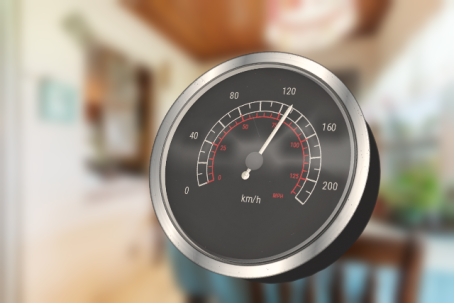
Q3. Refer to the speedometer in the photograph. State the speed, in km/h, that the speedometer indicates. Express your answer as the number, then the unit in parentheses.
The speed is 130 (km/h)
